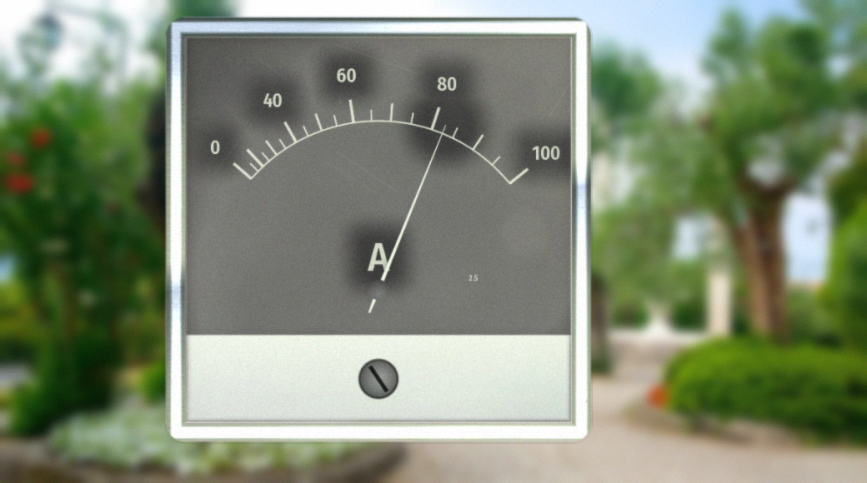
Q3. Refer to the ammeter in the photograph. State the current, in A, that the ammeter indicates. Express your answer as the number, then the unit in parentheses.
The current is 82.5 (A)
